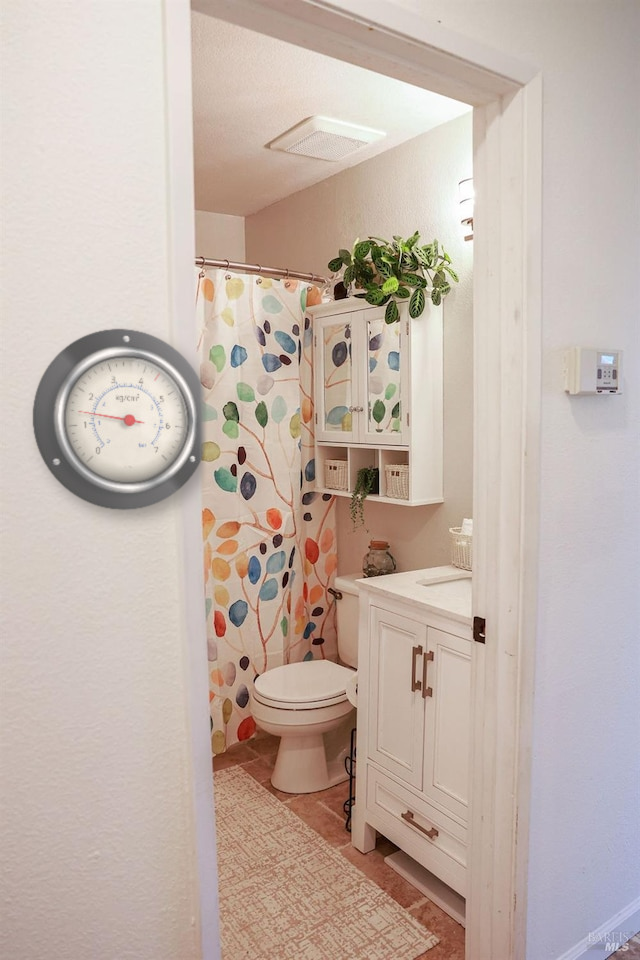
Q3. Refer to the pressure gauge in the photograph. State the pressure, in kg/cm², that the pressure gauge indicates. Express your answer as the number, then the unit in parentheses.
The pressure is 1.4 (kg/cm²)
